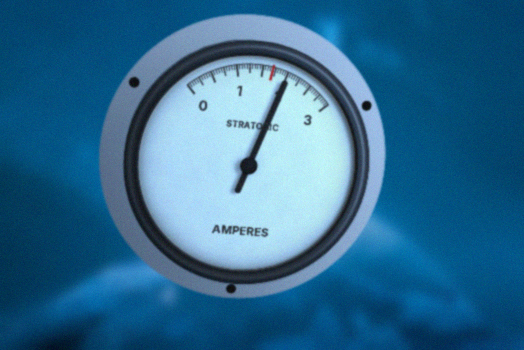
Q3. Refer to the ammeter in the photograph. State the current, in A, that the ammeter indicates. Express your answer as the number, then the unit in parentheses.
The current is 2 (A)
